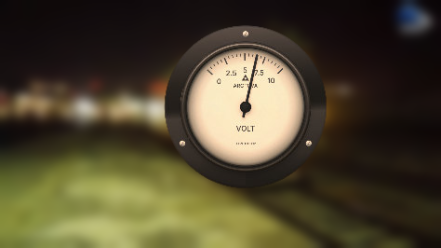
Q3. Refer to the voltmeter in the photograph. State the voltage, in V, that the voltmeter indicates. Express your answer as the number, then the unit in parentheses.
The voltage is 6.5 (V)
